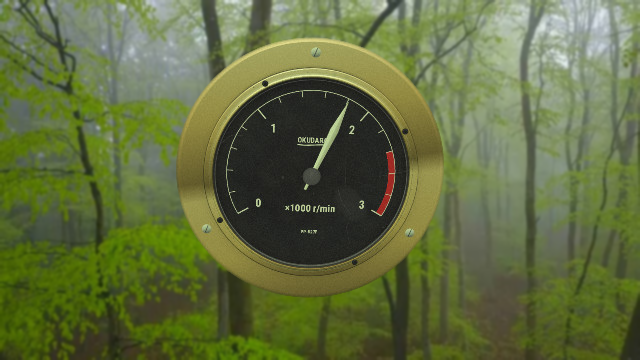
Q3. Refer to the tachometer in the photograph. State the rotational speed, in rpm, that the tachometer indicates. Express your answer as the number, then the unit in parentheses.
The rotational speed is 1800 (rpm)
